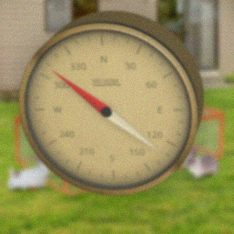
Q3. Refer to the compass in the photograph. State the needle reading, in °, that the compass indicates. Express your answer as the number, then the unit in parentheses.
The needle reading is 310 (°)
